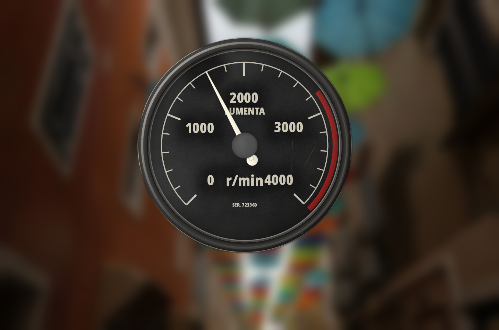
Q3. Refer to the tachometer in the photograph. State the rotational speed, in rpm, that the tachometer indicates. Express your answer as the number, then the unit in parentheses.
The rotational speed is 1600 (rpm)
